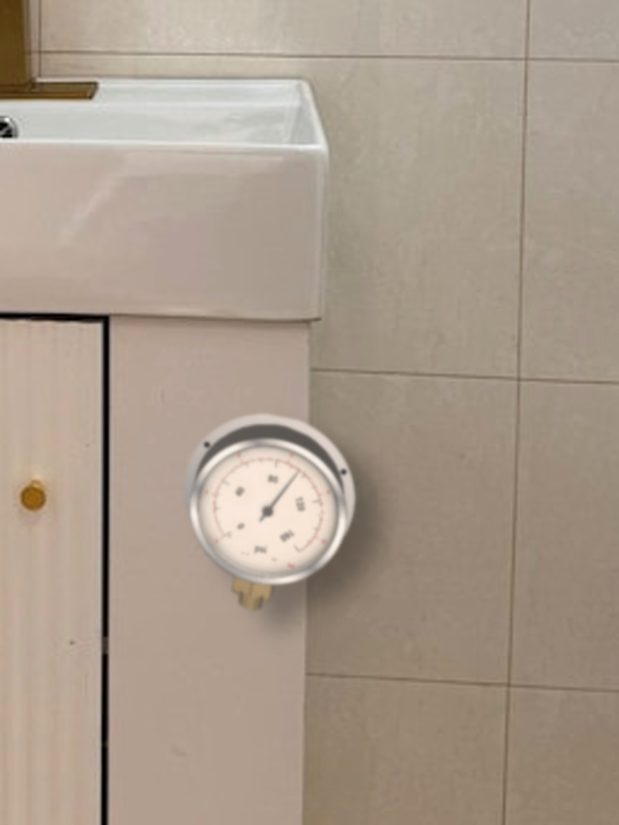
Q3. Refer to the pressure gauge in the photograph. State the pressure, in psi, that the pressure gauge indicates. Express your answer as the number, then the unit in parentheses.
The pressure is 95 (psi)
